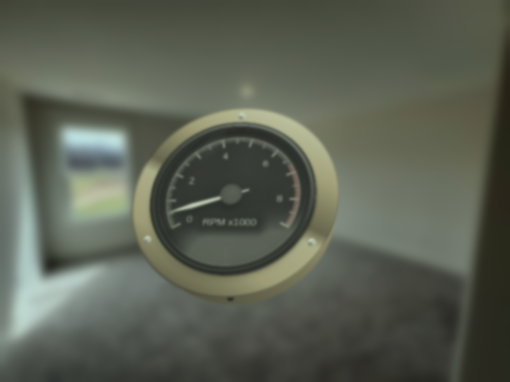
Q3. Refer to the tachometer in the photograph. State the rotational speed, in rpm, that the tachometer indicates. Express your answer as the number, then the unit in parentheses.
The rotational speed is 500 (rpm)
